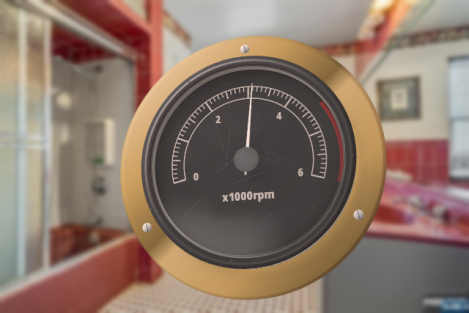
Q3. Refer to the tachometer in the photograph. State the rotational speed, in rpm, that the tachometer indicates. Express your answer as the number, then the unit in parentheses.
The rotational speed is 3100 (rpm)
